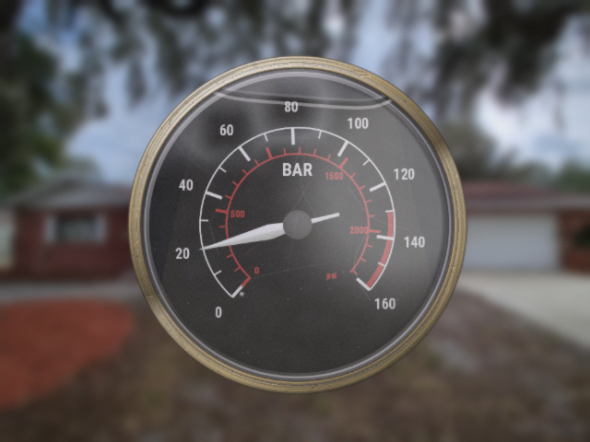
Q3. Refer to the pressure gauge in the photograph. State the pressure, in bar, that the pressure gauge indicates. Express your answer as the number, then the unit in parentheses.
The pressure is 20 (bar)
